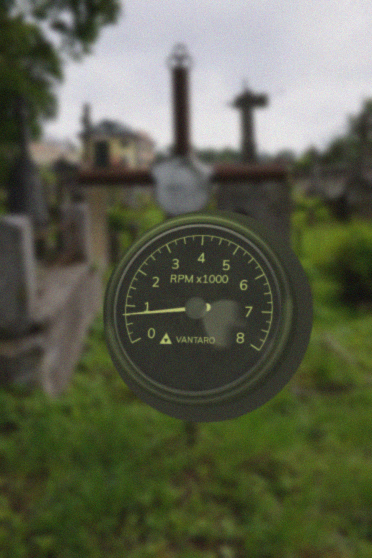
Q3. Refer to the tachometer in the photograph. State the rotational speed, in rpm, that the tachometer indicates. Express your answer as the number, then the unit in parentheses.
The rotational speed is 750 (rpm)
